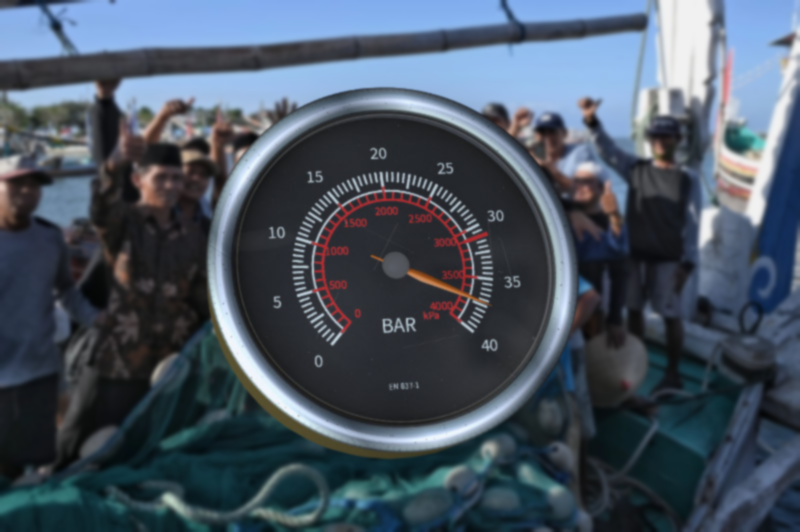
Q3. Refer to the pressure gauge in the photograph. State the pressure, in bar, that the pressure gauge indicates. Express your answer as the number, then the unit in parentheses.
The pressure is 37.5 (bar)
